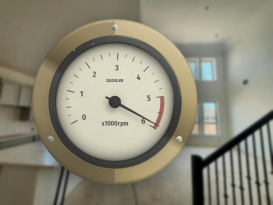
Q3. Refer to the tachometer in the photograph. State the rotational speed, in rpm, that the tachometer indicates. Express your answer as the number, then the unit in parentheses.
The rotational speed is 5875 (rpm)
